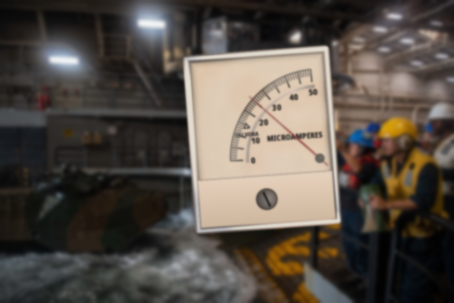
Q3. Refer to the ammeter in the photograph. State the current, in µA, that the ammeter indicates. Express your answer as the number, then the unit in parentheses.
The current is 25 (µA)
